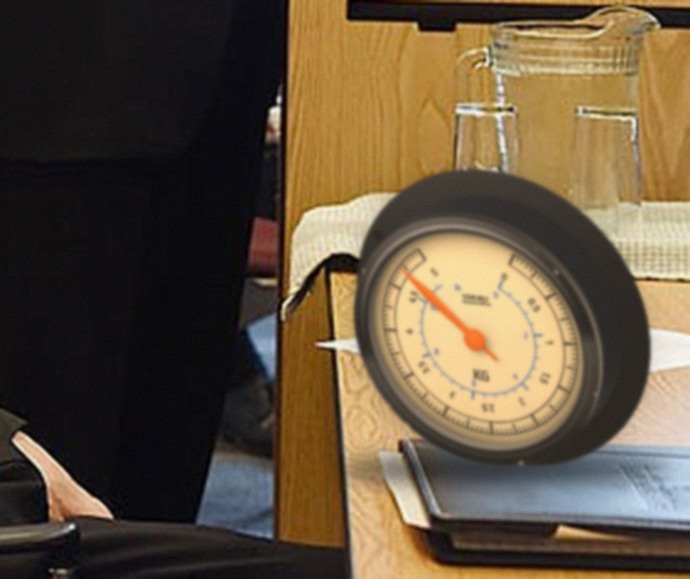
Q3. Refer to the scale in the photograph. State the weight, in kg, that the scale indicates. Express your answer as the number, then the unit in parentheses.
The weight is 4.75 (kg)
